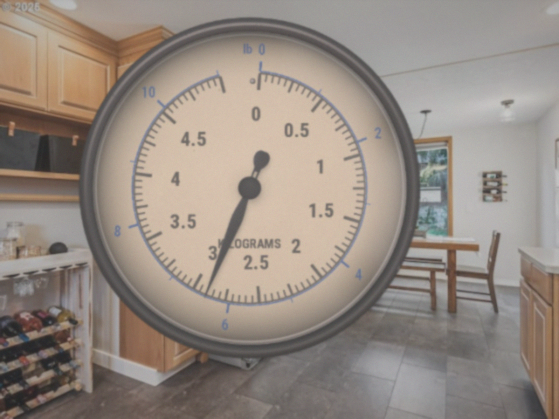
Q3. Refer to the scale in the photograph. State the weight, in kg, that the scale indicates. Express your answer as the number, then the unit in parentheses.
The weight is 2.9 (kg)
